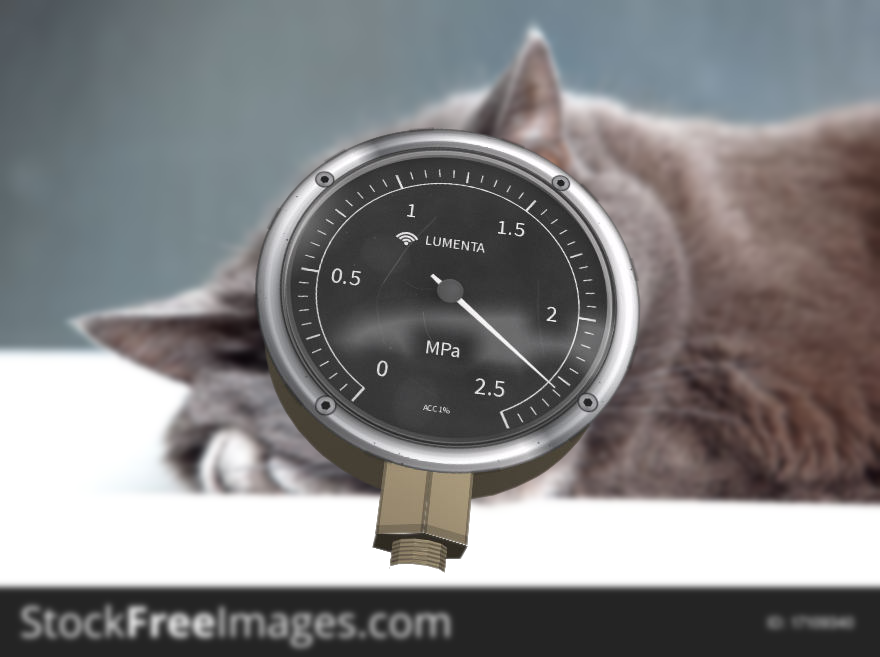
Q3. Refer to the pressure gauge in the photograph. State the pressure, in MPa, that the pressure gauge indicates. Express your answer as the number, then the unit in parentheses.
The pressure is 2.3 (MPa)
